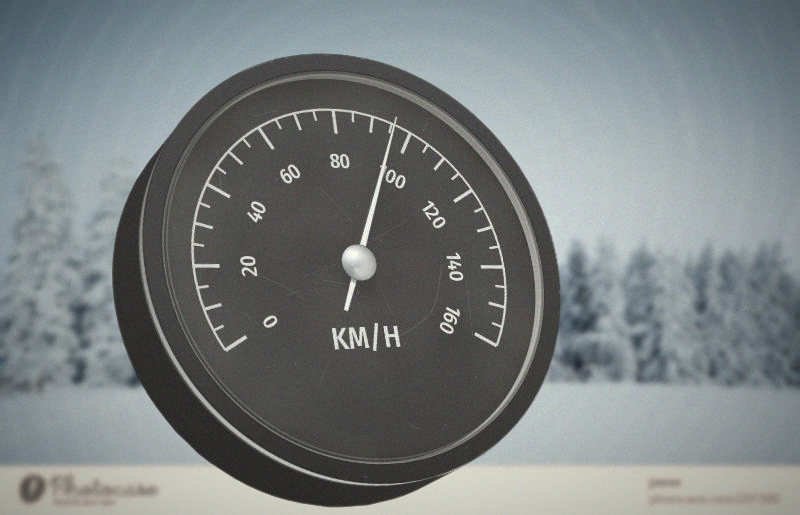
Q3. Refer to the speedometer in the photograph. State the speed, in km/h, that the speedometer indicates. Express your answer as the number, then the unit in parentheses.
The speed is 95 (km/h)
